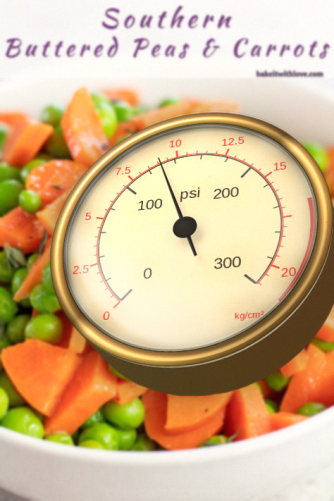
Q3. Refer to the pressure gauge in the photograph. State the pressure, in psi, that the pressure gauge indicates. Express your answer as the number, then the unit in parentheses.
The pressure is 130 (psi)
